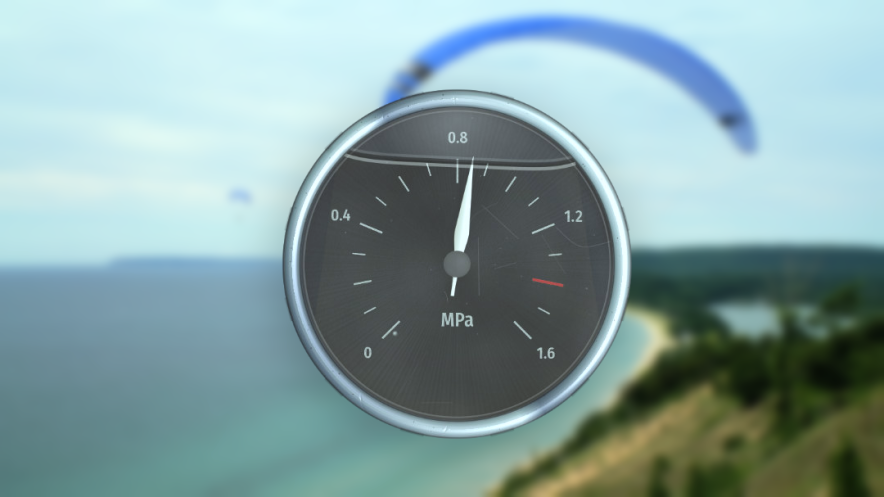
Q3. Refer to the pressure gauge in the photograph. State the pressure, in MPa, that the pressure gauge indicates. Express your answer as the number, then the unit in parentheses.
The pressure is 0.85 (MPa)
